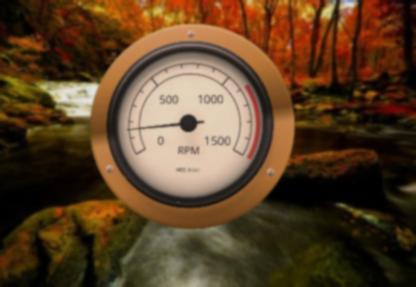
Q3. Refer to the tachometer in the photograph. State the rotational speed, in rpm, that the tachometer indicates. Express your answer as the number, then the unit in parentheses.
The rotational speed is 150 (rpm)
